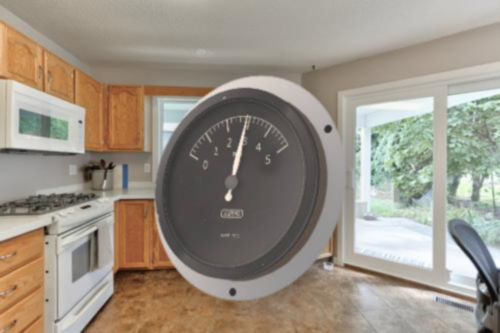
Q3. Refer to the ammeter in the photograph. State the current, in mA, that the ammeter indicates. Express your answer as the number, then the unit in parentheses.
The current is 3 (mA)
